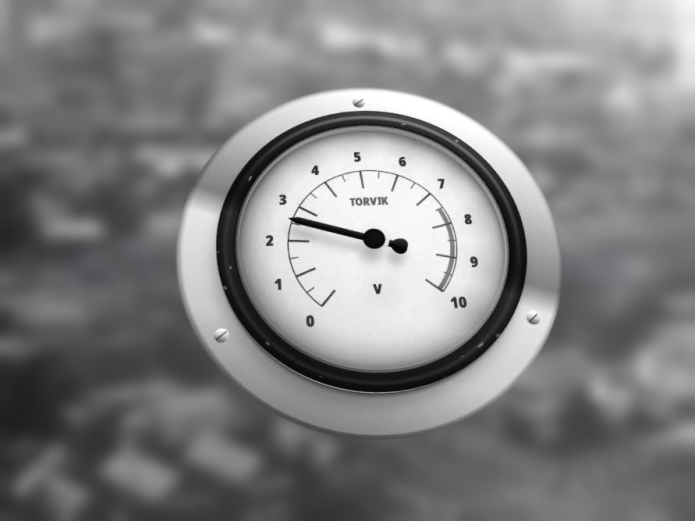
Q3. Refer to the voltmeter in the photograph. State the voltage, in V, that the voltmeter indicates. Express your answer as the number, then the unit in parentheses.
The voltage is 2.5 (V)
